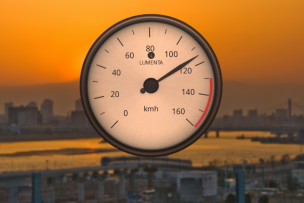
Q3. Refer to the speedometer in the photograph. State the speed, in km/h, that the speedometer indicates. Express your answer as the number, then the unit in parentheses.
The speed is 115 (km/h)
